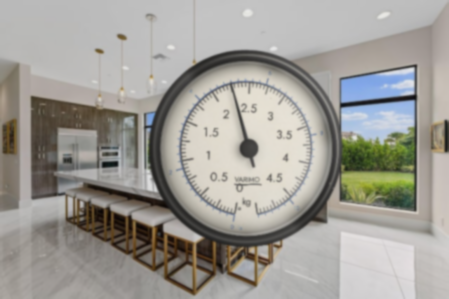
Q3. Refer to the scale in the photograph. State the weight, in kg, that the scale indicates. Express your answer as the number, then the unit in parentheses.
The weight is 2.25 (kg)
